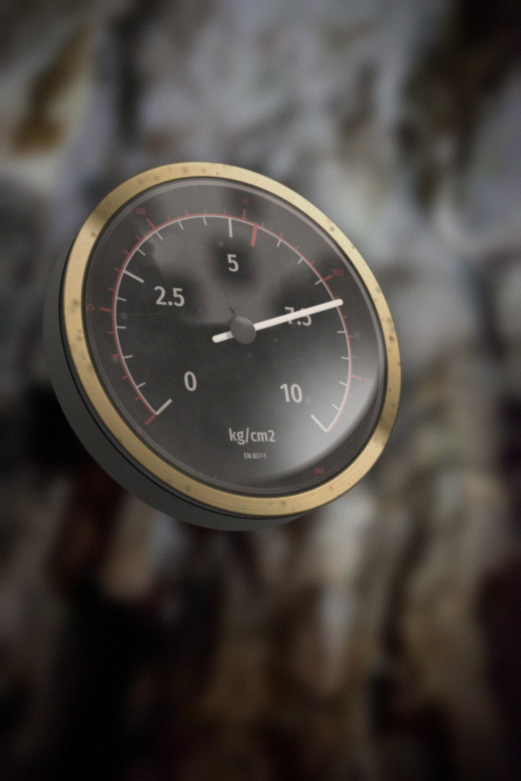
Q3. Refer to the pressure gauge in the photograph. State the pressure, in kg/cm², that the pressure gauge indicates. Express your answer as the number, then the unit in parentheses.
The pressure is 7.5 (kg/cm²)
